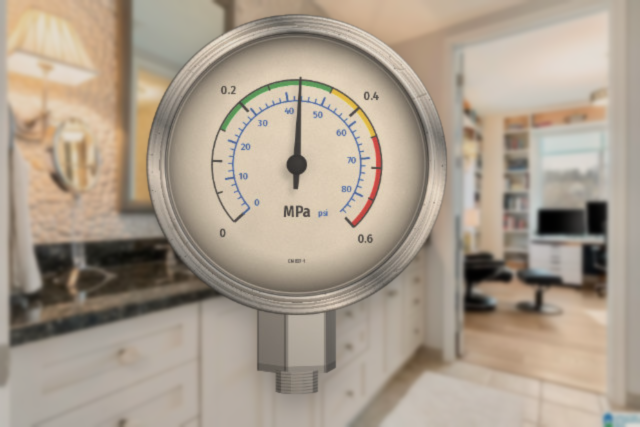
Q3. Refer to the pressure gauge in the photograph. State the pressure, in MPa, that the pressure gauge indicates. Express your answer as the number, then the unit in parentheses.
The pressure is 0.3 (MPa)
